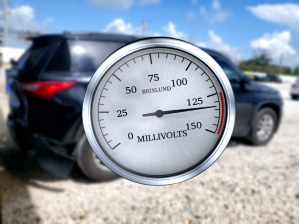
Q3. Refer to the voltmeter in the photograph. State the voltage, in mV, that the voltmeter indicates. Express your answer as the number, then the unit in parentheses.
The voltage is 132.5 (mV)
